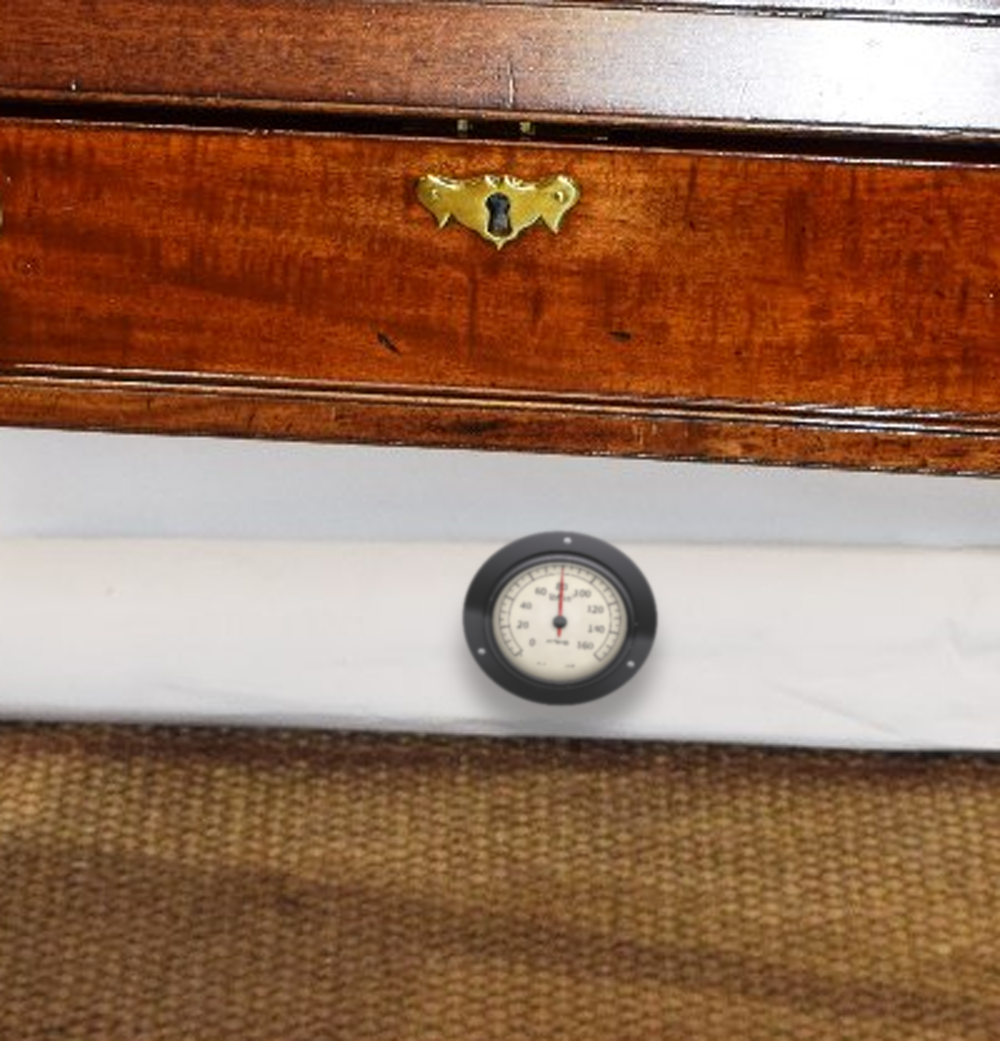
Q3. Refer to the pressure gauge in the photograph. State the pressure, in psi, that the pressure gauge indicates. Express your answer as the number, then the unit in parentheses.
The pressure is 80 (psi)
